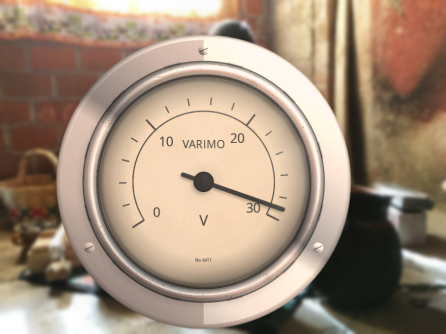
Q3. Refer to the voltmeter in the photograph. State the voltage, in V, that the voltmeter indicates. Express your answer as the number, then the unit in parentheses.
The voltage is 29 (V)
